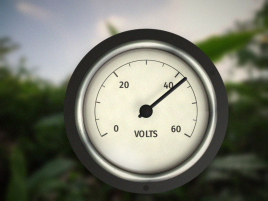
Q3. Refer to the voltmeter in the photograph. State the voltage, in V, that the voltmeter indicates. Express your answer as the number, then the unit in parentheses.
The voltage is 42.5 (V)
